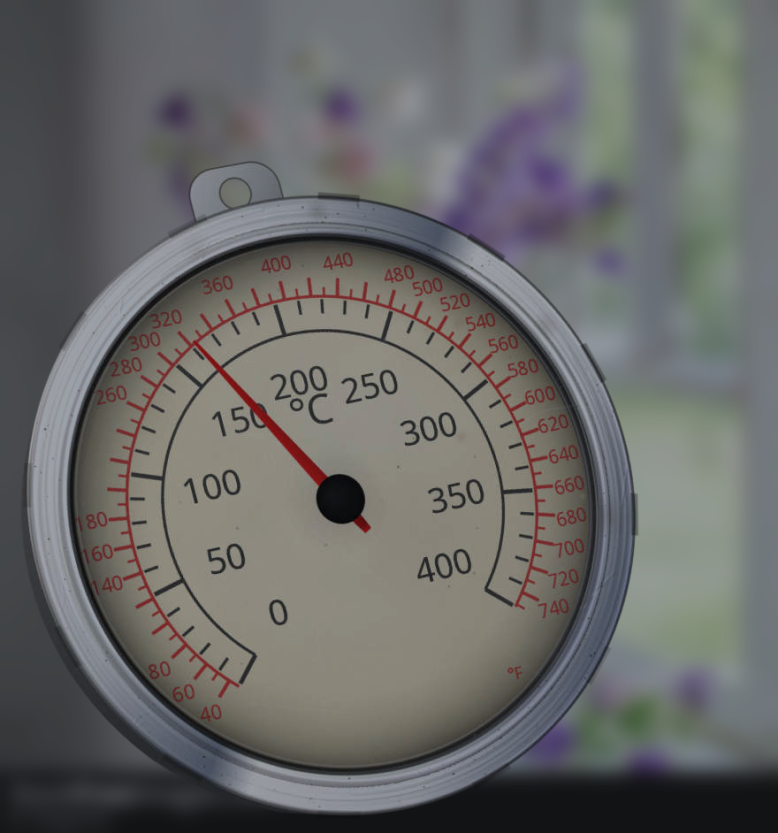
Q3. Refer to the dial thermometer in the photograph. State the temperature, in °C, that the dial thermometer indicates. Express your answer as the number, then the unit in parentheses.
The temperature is 160 (°C)
